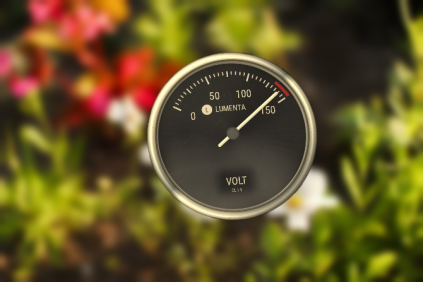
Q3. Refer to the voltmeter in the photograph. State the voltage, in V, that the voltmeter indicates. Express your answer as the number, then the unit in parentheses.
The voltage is 140 (V)
